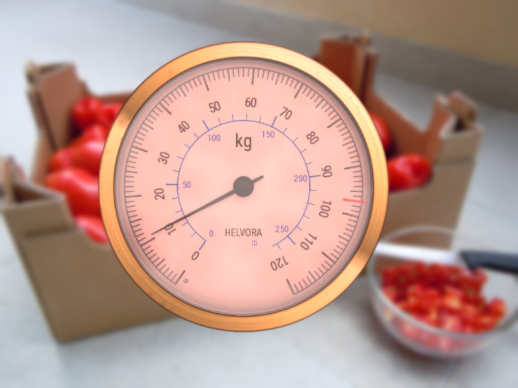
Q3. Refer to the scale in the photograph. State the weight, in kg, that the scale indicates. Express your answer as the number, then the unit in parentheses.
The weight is 11 (kg)
